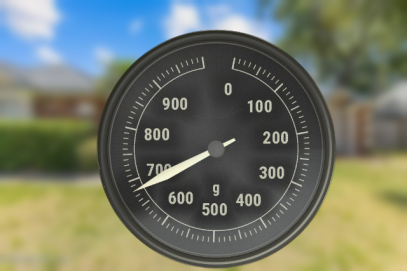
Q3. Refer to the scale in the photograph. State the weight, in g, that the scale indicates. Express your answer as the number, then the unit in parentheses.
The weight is 680 (g)
